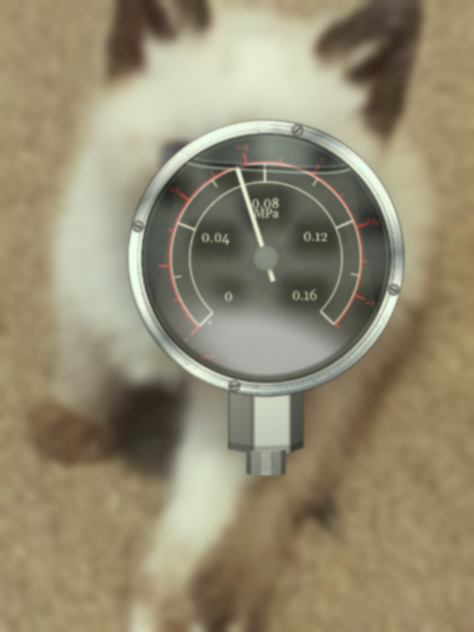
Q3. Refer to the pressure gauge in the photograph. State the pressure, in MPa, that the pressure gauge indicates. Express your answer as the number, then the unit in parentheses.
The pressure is 0.07 (MPa)
